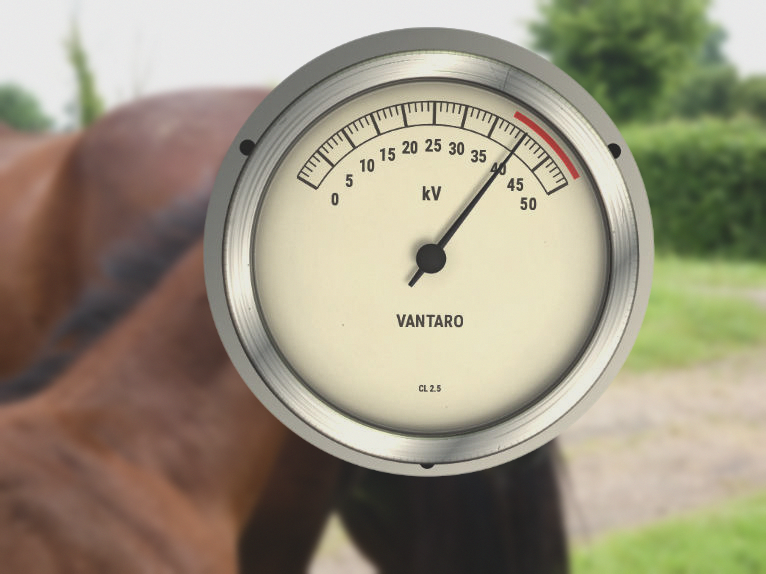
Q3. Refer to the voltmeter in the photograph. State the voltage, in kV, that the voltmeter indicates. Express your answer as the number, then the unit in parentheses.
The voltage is 40 (kV)
